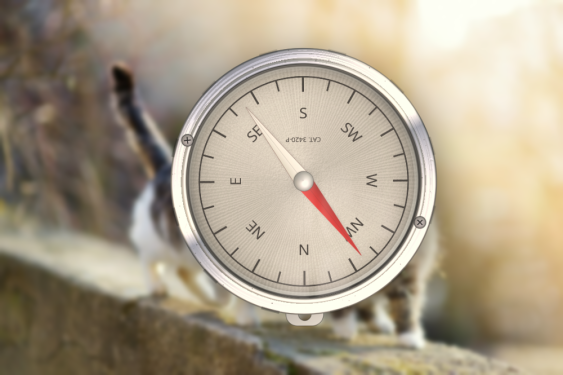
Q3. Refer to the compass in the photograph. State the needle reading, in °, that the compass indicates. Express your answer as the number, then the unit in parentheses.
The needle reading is 322.5 (°)
